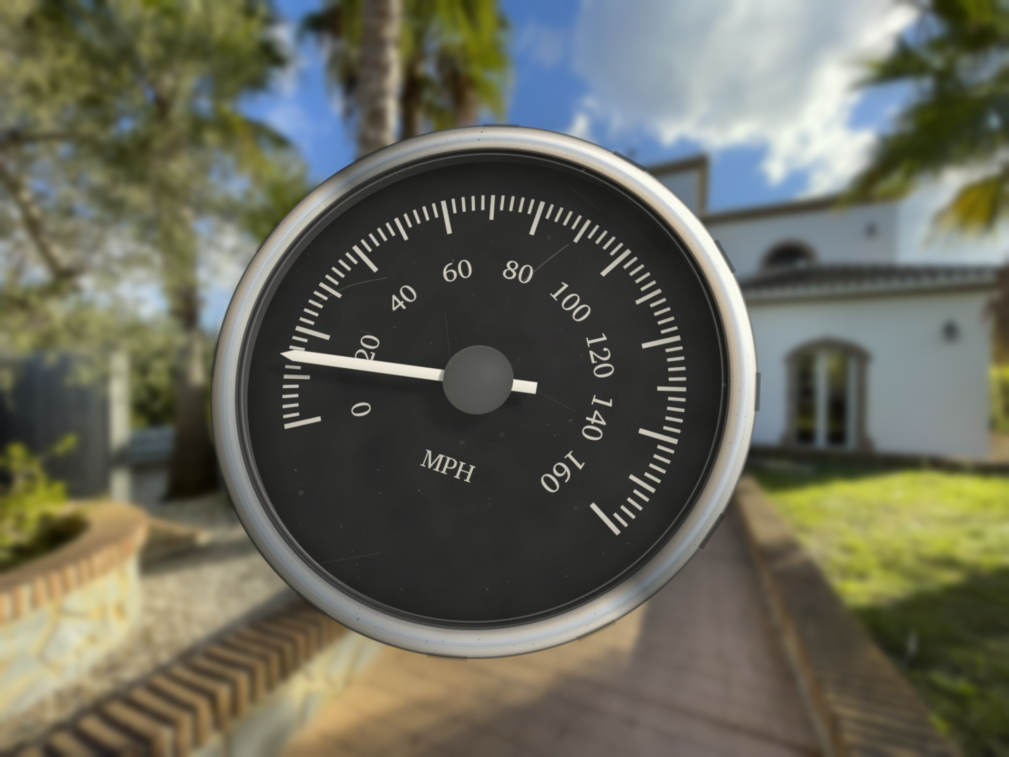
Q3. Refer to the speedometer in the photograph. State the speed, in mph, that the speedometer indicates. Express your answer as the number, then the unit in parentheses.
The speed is 14 (mph)
